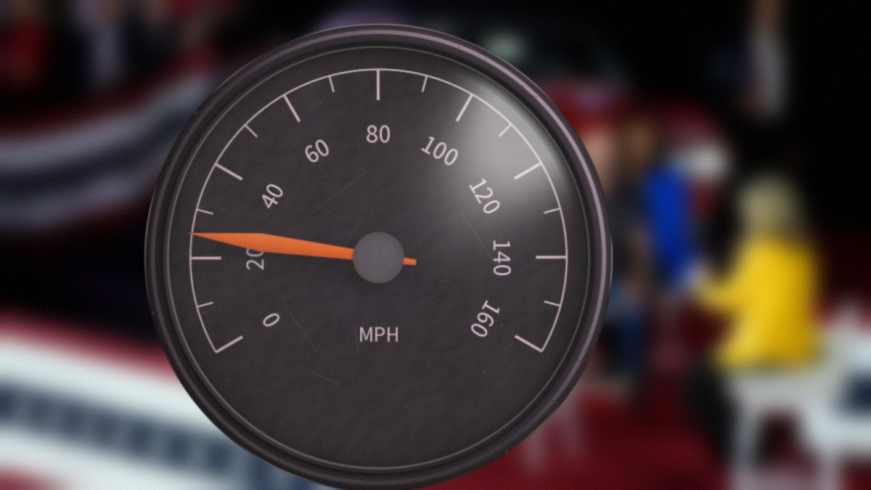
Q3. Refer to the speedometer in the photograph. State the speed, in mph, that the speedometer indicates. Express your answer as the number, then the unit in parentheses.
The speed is 25 (mph)
